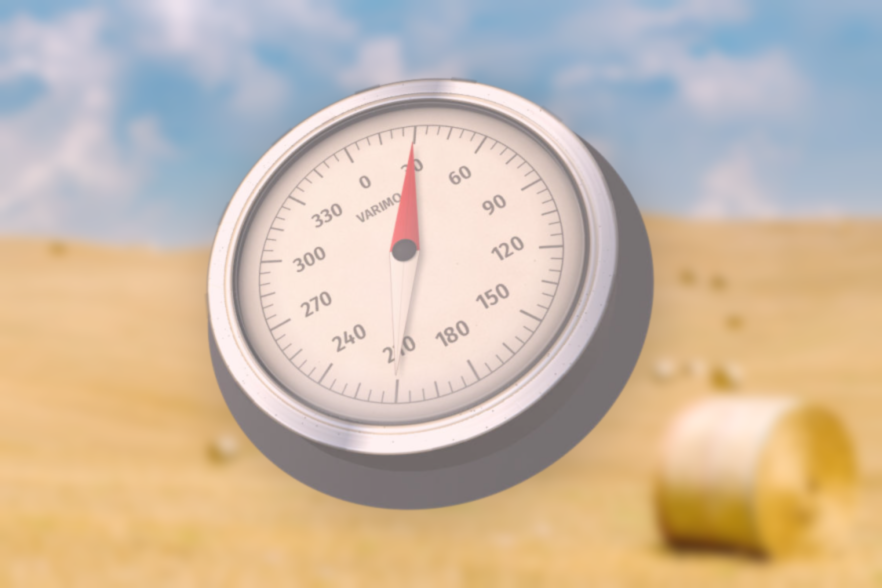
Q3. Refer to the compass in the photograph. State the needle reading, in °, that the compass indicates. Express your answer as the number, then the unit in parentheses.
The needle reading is 30 (°)
